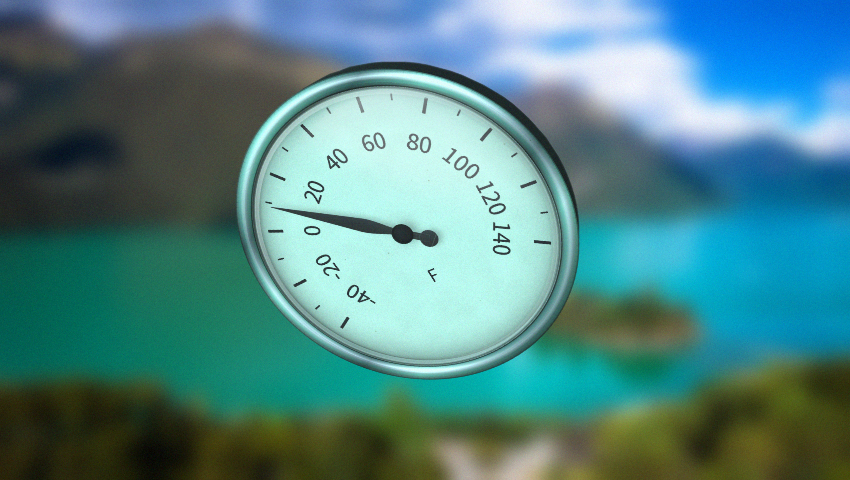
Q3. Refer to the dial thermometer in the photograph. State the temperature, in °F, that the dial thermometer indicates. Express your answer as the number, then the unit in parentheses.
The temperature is 10 (°F)
